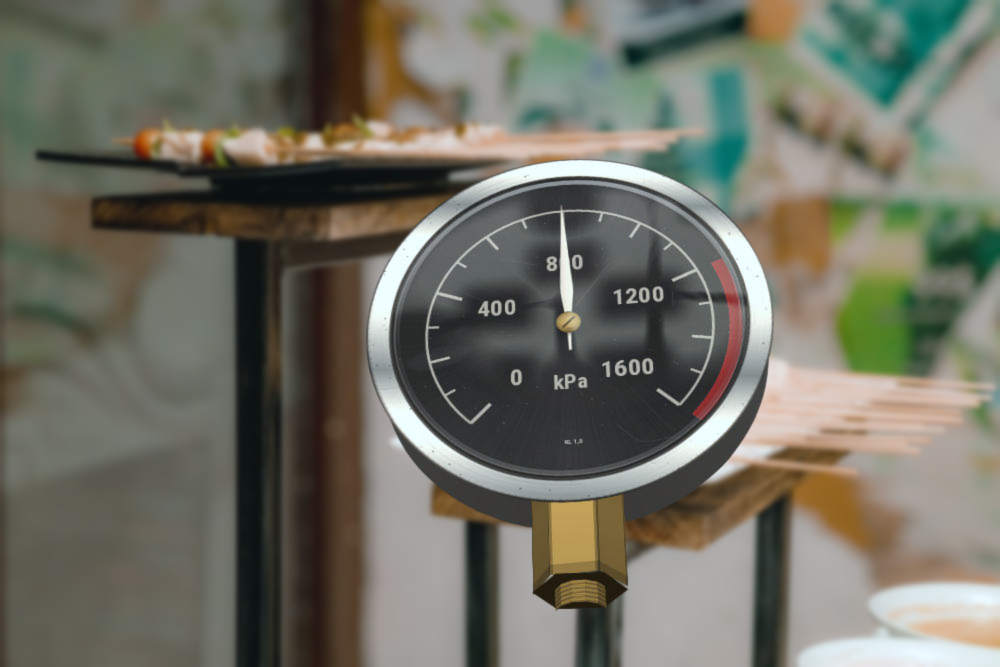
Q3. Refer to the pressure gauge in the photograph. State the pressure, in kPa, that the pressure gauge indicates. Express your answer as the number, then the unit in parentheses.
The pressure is 800 (kPa)
